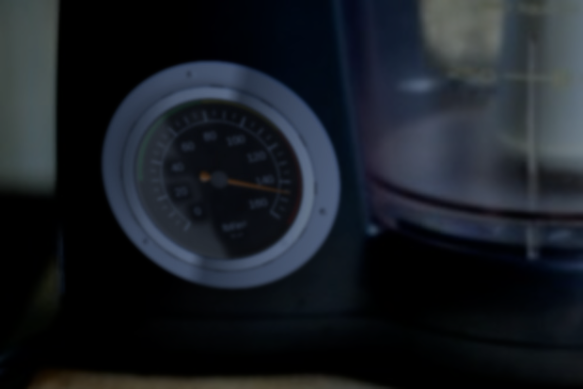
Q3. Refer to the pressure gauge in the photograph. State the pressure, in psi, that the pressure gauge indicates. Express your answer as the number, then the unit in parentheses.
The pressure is 145 (psi)
